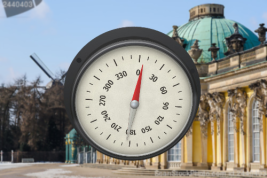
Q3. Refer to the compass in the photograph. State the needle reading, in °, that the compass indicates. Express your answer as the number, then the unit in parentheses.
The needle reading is 5 (°)
